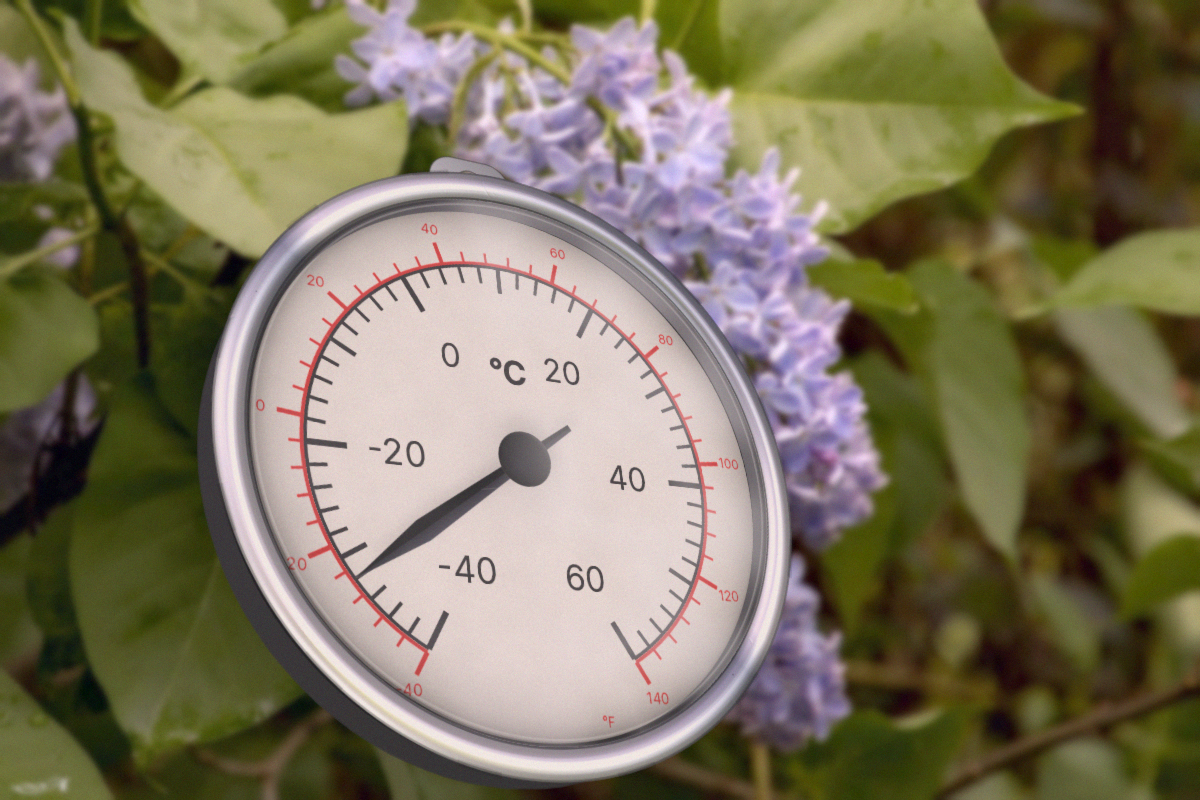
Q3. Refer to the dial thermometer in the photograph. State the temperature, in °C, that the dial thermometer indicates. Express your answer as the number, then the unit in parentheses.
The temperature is -32 (°C)
